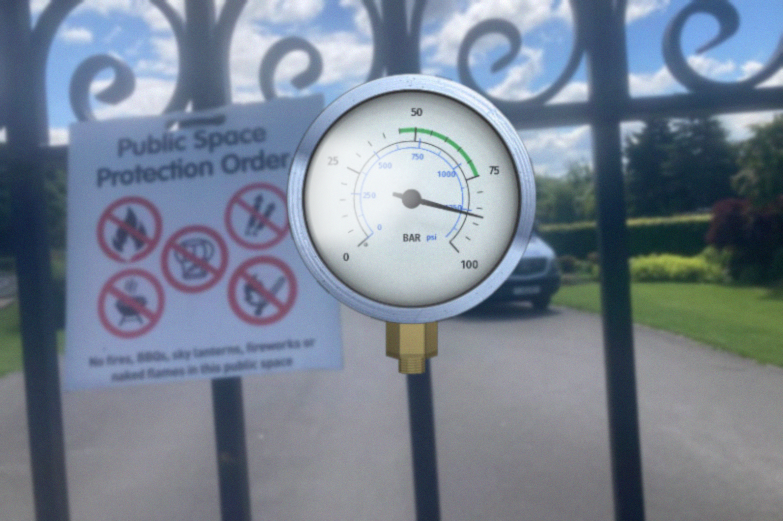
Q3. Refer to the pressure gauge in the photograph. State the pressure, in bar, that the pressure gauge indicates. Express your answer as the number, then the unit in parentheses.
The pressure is 87.5 (bar)
